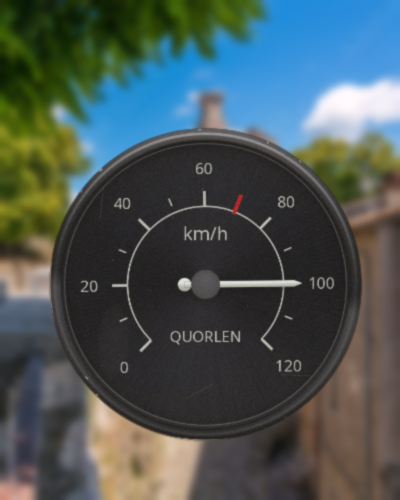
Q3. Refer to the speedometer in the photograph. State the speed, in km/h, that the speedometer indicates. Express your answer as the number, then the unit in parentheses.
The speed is 100 (km/h)
